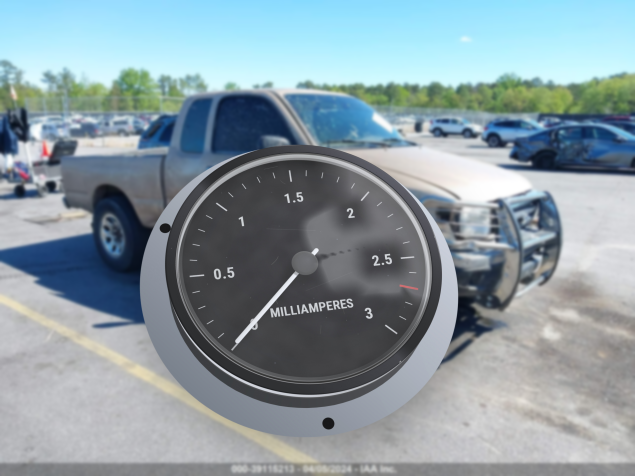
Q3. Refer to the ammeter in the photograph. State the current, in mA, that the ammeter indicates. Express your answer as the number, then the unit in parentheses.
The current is 0 (mA)
